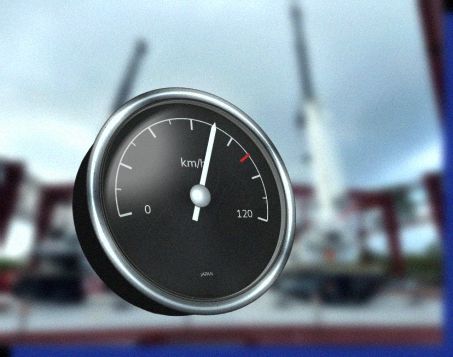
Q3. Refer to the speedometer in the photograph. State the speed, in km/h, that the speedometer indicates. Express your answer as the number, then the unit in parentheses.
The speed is 70 (km/h)
